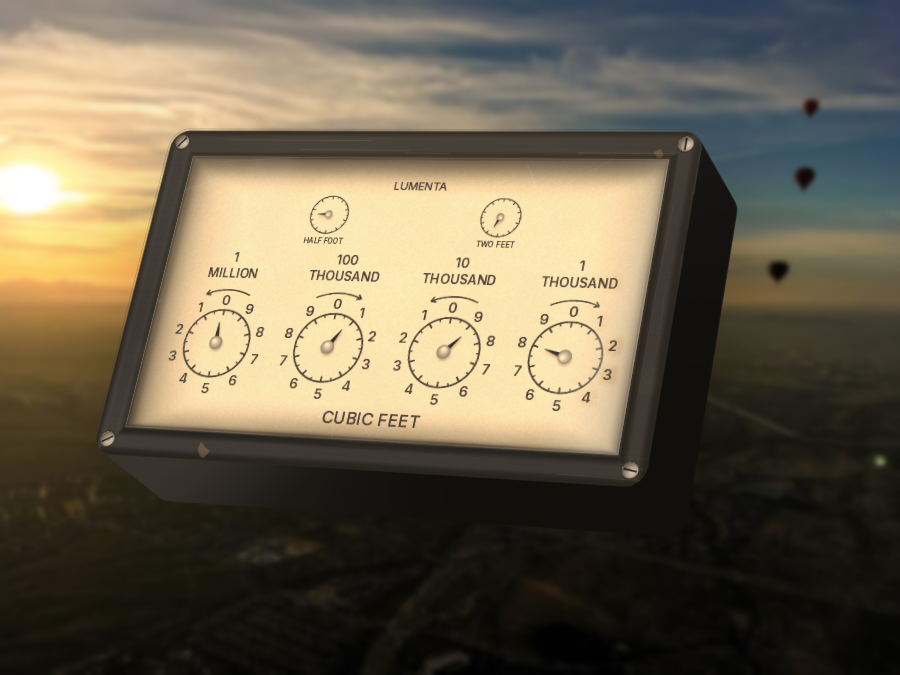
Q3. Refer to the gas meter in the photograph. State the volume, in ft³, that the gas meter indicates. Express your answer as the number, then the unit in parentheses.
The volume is 8800 (ft³)
